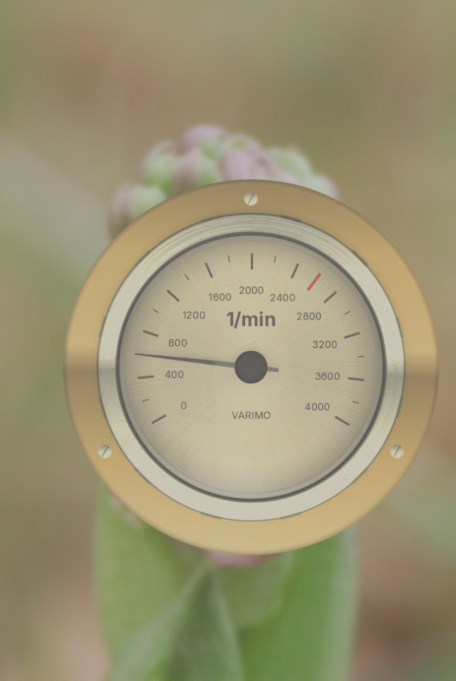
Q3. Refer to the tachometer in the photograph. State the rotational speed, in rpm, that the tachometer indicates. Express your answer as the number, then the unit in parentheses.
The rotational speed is 600 (rpm)
